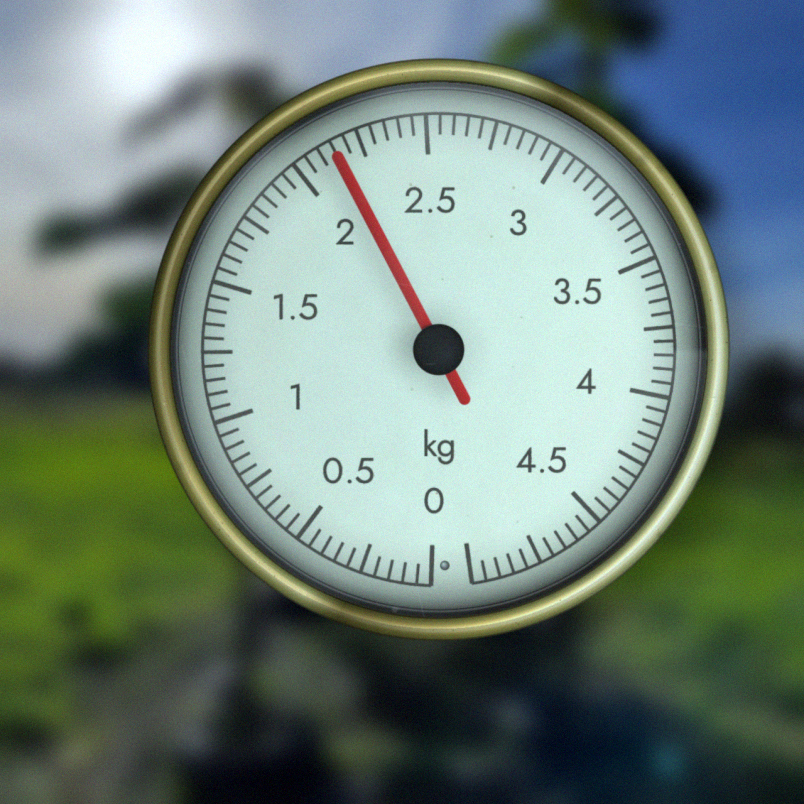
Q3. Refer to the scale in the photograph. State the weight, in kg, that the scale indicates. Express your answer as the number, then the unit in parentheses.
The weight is 2.15 (kg)
